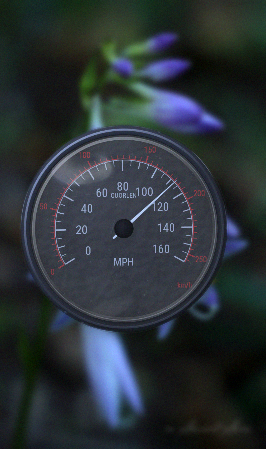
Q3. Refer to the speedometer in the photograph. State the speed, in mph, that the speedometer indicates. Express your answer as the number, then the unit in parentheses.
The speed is 112.5 (mph)
